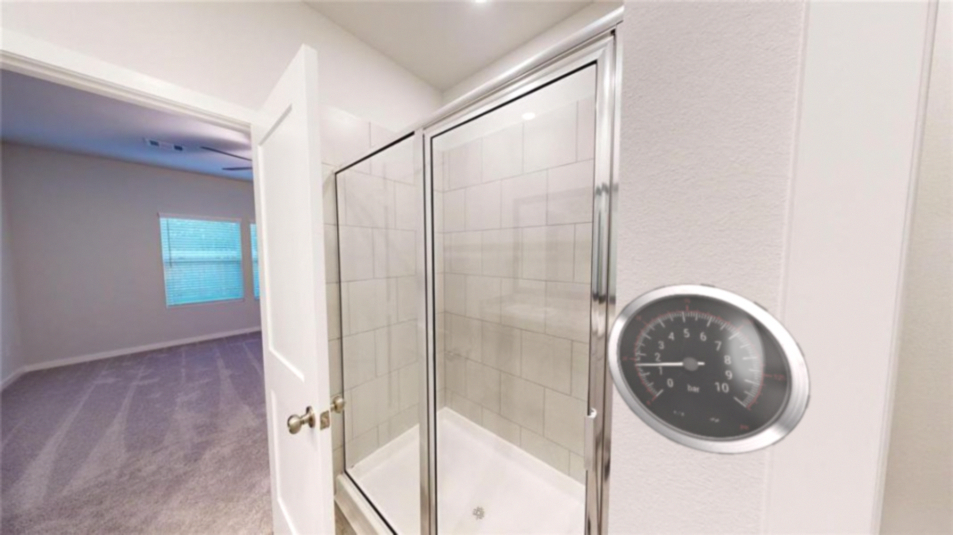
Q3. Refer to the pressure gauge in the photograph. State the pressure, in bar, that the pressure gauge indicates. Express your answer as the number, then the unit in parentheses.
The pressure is 1.5 (bar)
